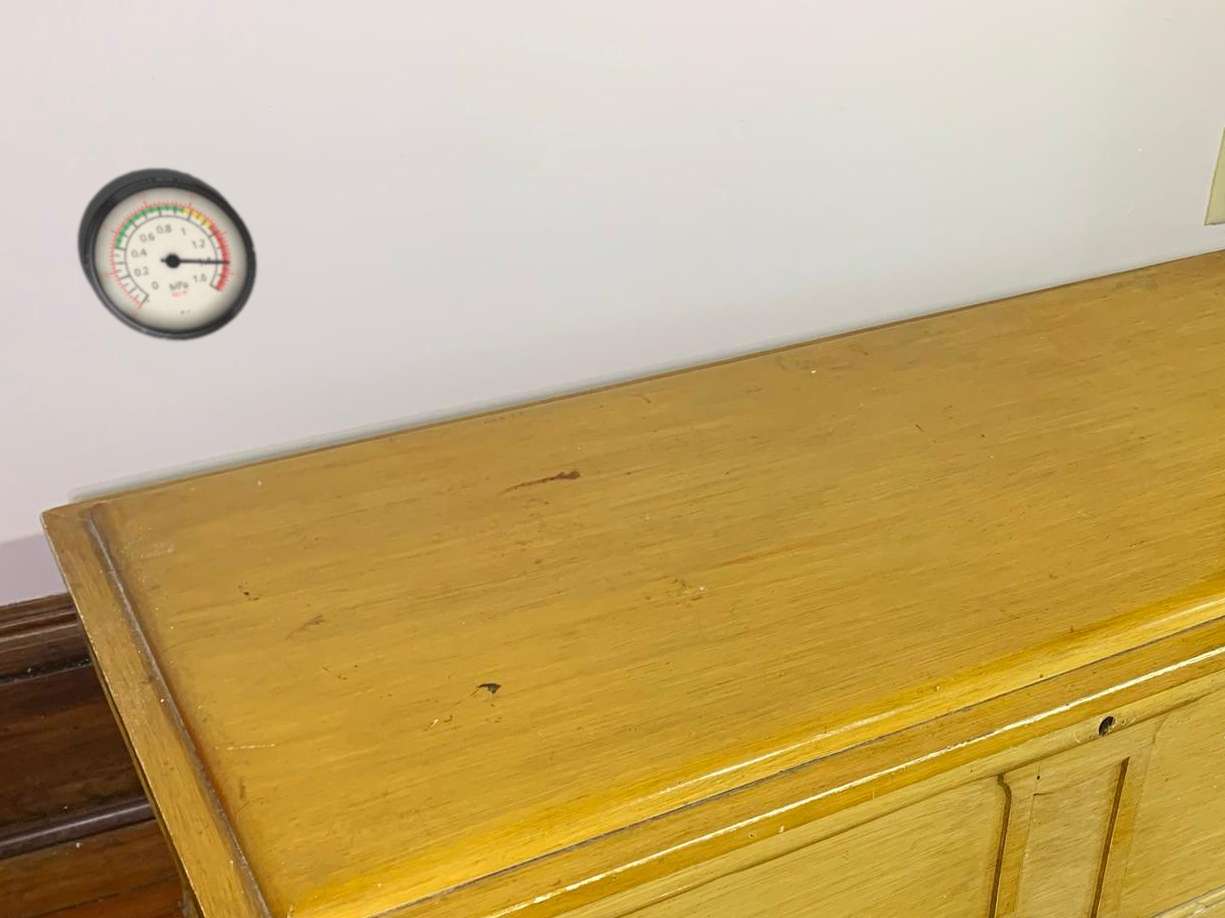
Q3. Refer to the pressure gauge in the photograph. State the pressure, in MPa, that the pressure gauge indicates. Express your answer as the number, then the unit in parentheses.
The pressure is 1.4 (MPa)
